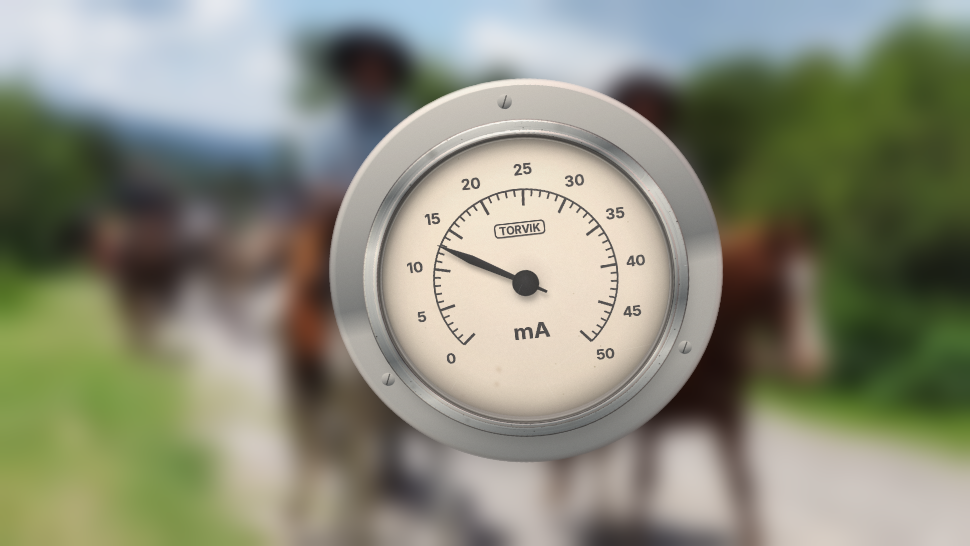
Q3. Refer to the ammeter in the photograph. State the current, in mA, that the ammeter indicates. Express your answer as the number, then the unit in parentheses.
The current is 13 (mA)
